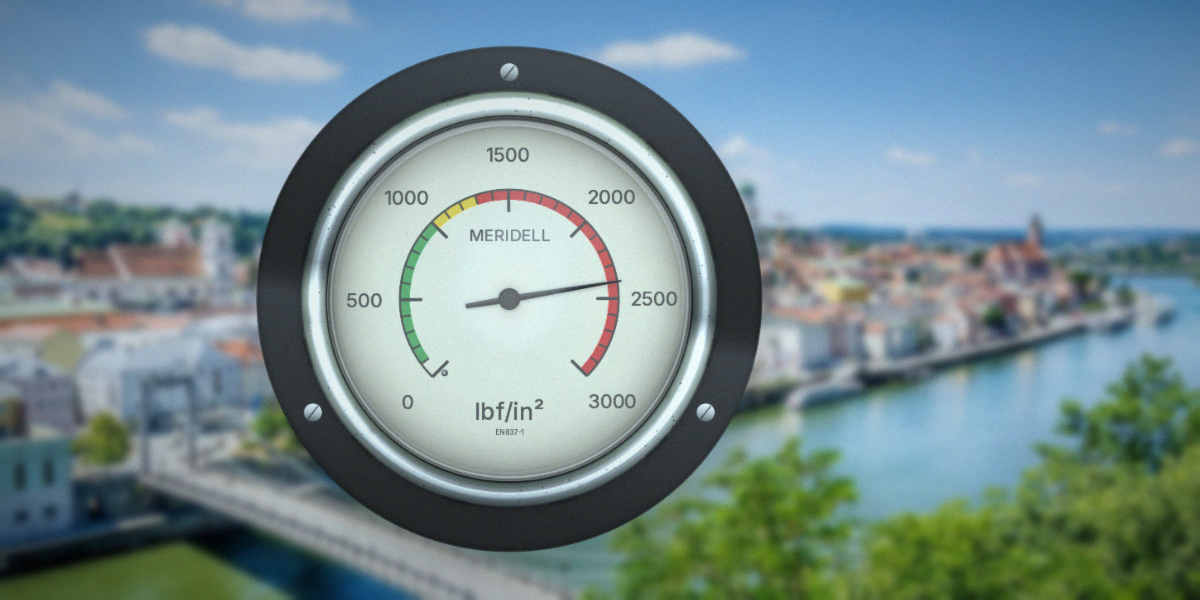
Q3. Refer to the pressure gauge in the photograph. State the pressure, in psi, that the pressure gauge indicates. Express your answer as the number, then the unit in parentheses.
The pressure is 2400 (psi)
